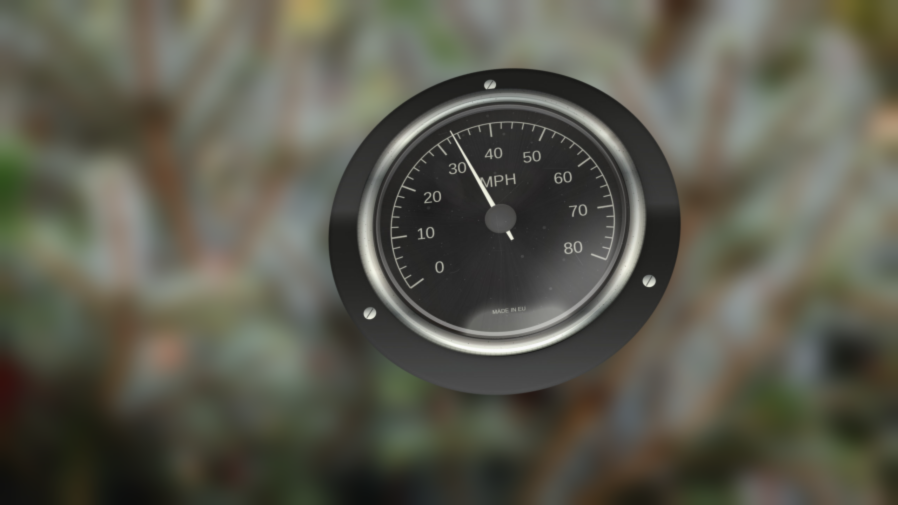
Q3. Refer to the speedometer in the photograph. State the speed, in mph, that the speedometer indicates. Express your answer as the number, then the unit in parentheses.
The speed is 33 (mph)
